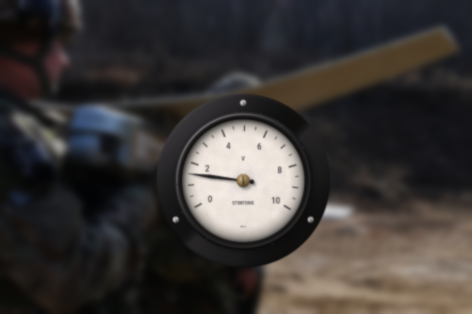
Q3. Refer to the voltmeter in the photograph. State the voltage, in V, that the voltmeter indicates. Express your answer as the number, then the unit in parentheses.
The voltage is 1.5 (V)
